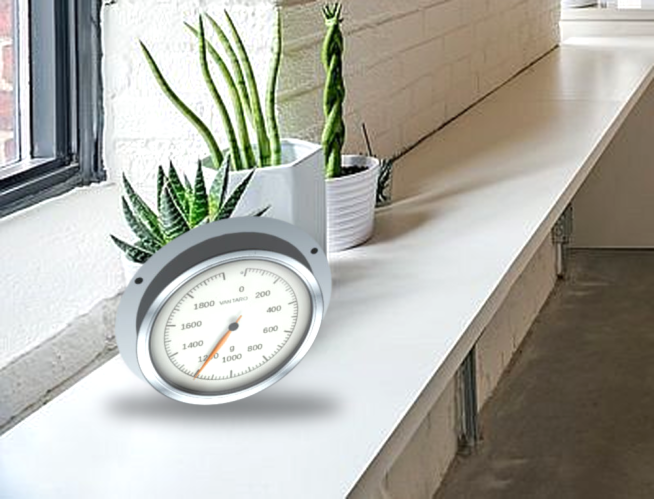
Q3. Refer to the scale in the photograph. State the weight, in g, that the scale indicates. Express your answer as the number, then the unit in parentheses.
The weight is 1200 (g)
